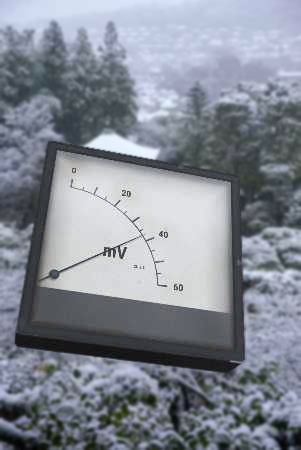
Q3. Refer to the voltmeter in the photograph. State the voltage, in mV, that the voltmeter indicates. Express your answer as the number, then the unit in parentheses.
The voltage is 37.5 (mV)
